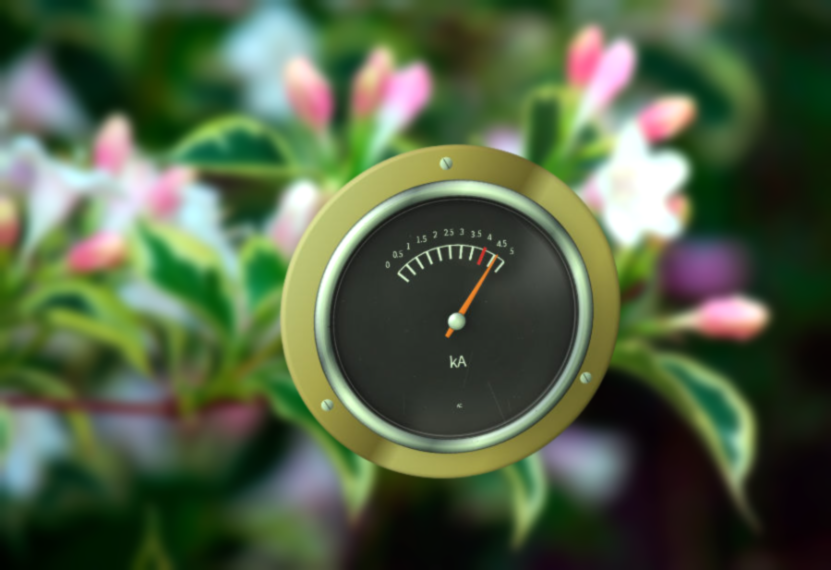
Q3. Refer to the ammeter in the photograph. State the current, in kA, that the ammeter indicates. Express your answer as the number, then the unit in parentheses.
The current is 4.5 (kA)
